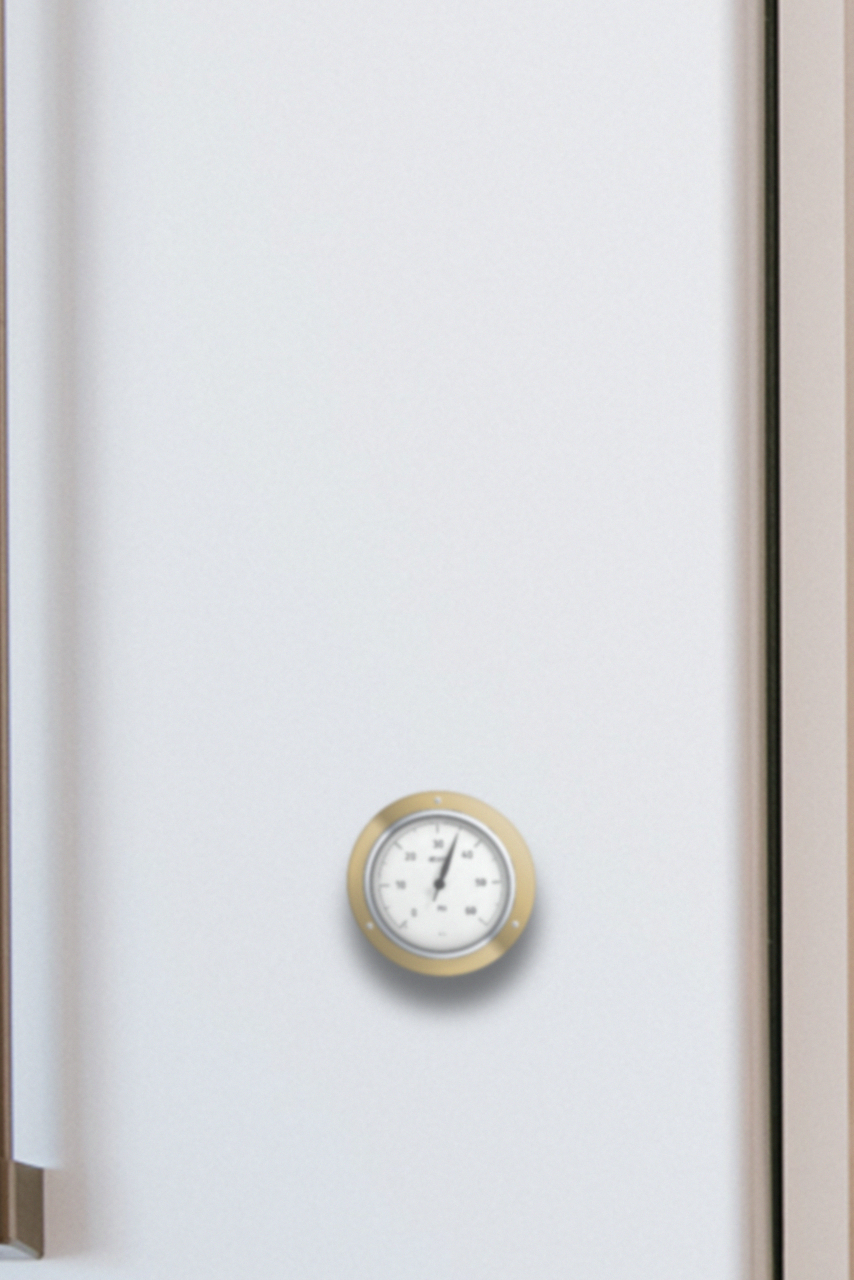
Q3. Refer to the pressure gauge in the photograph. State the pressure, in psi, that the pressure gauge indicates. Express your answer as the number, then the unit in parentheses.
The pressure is 35 (psi)
